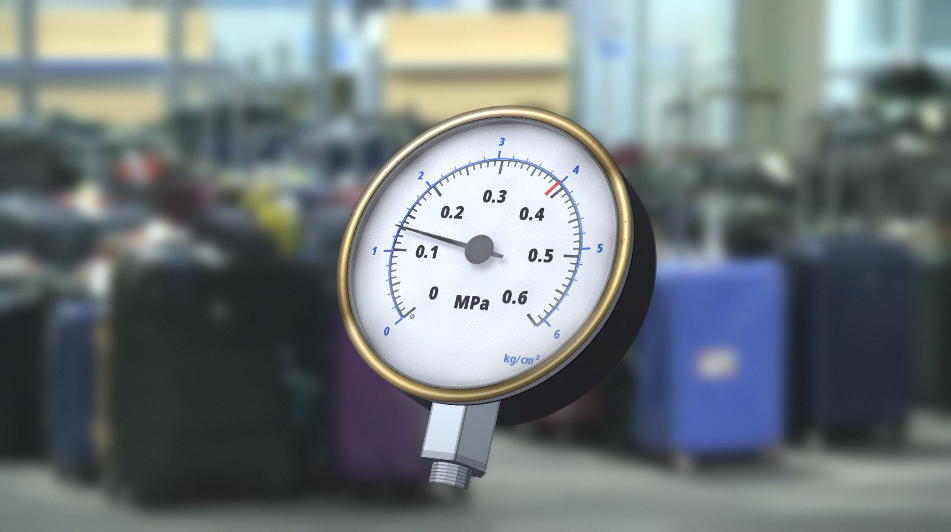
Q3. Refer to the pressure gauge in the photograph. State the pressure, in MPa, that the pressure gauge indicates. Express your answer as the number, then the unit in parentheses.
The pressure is 0.13 (MPa)
